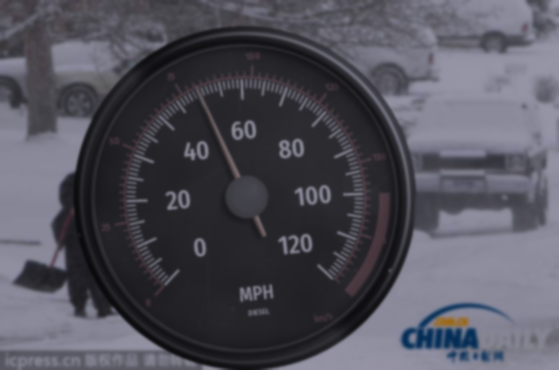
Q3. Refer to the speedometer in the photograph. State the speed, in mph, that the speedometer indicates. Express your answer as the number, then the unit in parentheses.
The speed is 50 (mph)
